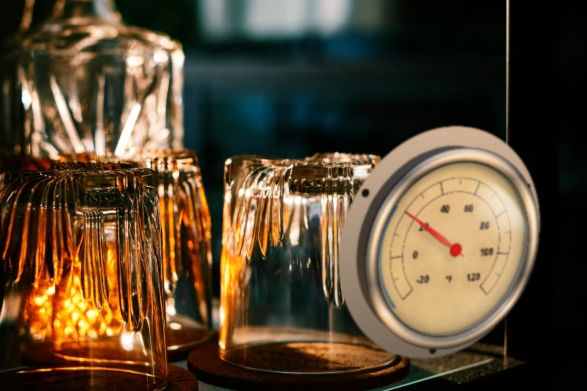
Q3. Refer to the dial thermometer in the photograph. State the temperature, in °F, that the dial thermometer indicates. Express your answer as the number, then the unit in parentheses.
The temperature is 20 (°F)
